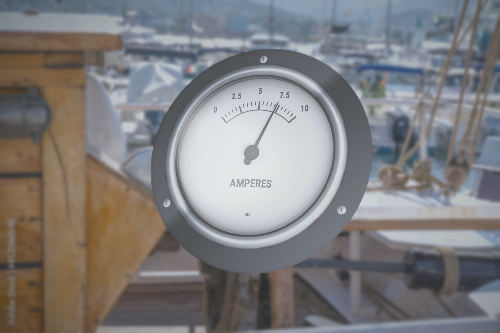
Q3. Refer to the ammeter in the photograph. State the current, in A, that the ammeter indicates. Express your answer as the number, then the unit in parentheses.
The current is 7.5 (A)
